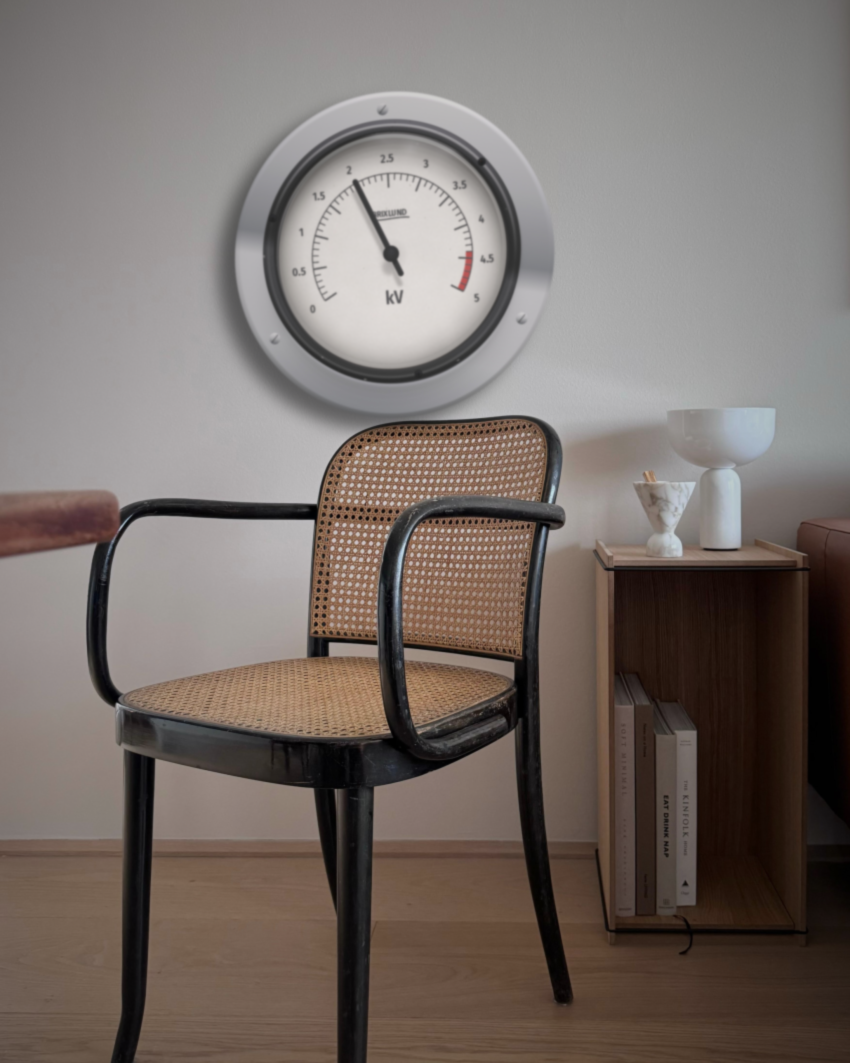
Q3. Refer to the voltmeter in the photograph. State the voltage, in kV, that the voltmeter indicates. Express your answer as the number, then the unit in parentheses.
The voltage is 2 (kV)
